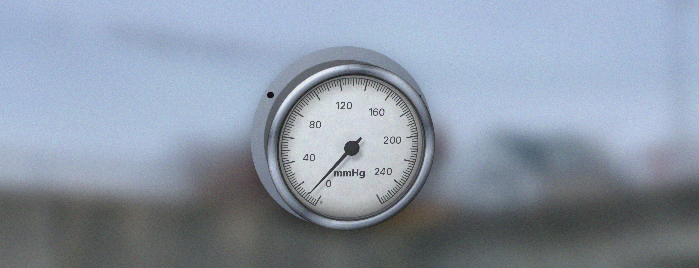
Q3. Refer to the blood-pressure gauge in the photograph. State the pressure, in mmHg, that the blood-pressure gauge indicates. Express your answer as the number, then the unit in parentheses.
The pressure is 10 (mmHg)
